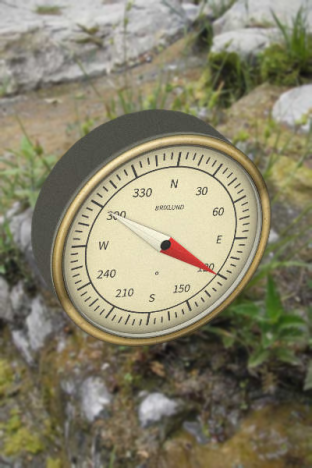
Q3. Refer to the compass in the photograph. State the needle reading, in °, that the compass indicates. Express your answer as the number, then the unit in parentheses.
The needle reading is 120 (°)
